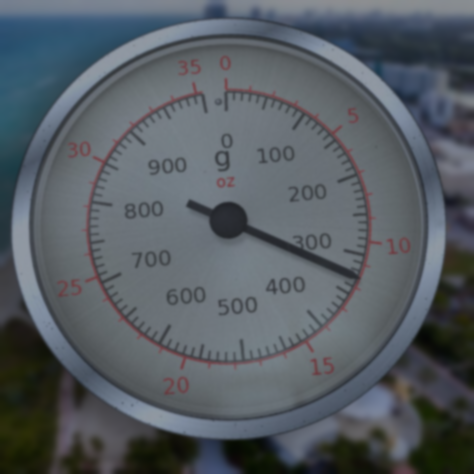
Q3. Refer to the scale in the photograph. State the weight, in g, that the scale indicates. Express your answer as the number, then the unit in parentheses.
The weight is 330 (g)
